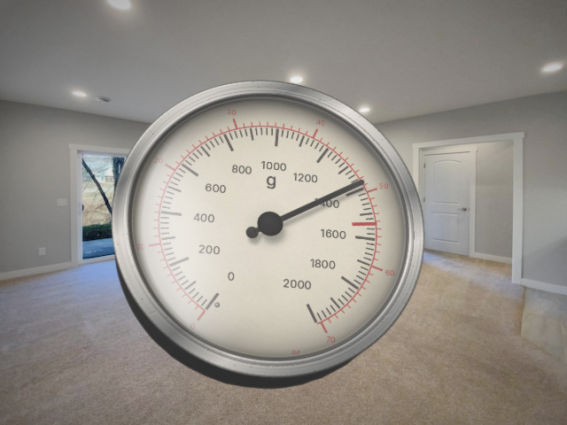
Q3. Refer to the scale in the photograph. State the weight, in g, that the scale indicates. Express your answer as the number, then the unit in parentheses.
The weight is 1380 (g)
